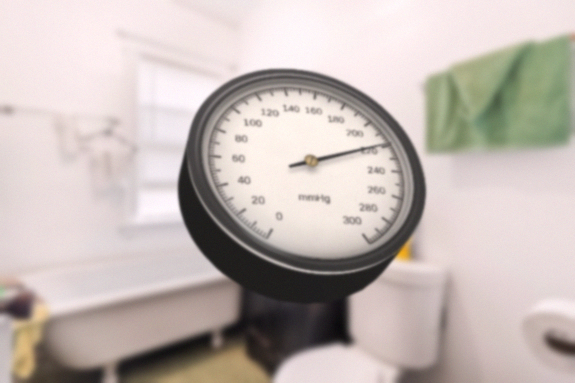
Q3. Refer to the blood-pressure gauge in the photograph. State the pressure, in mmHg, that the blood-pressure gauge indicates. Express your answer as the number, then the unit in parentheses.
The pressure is 220 (mmHg)
